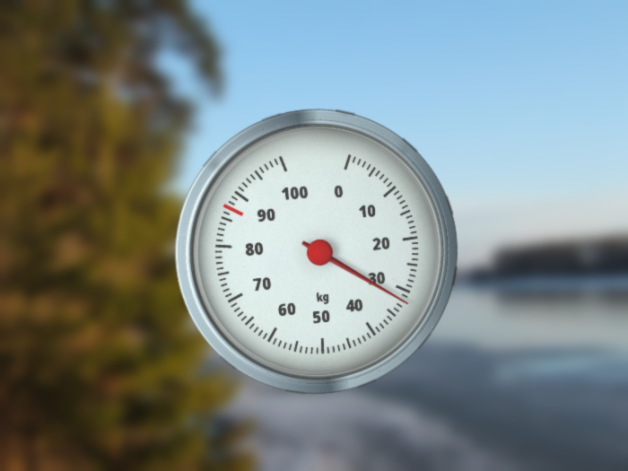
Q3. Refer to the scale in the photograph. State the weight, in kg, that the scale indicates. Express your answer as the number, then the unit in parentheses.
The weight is 32 (kg)
